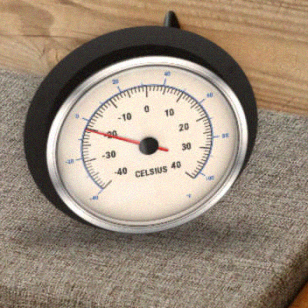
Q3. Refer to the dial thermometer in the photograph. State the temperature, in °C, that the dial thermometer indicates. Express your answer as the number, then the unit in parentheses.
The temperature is -20 (°C)
